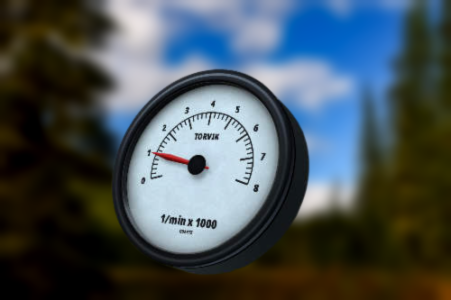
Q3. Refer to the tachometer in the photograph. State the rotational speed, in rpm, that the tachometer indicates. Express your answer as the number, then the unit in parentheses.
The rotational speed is 1000 (rpm)
